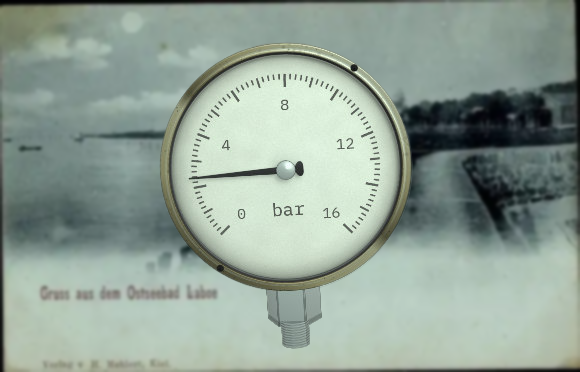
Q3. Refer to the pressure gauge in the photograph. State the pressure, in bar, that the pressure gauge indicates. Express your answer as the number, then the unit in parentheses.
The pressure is 2.4 (bar)
